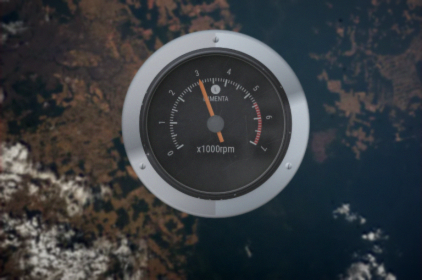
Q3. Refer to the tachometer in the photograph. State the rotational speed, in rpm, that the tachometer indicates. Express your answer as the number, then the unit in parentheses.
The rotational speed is 3000 (rpm)
